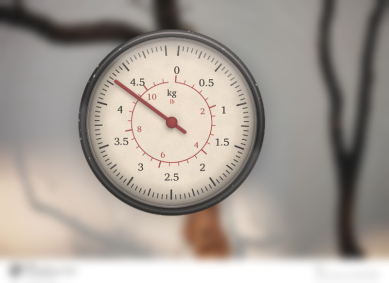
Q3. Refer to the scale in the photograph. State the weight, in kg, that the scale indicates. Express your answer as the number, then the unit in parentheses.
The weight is 4.3 (kg)
